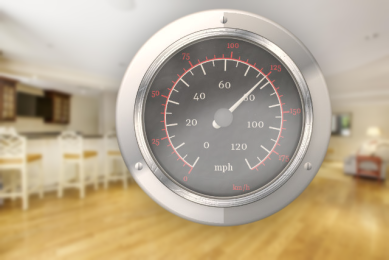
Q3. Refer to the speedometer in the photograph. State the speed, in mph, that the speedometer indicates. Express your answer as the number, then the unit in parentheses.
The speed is 77.5 (mph)
